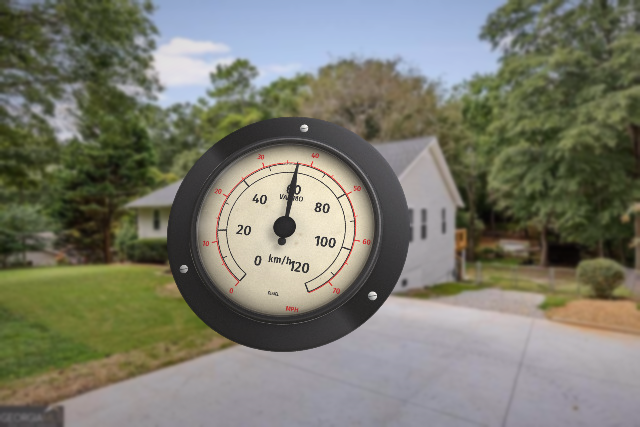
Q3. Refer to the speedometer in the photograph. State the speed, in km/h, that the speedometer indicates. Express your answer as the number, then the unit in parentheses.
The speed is 60 (km/h)
